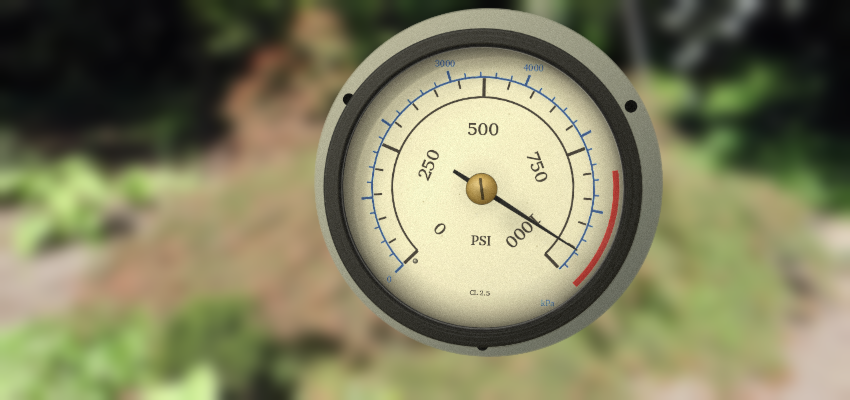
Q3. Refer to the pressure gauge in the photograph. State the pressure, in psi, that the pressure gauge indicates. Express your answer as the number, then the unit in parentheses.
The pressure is 950 (psi)
